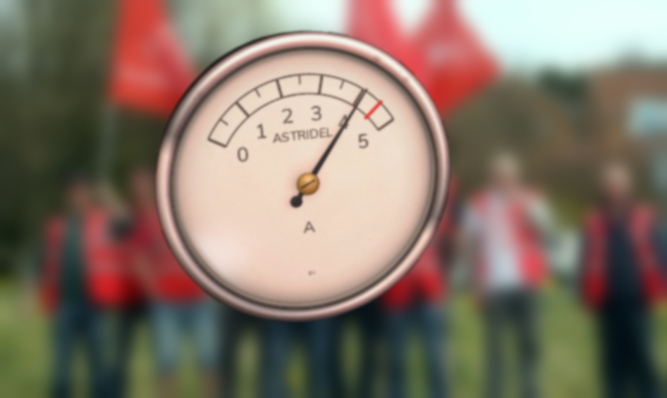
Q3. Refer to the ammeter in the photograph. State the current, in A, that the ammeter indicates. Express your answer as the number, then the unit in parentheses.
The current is 4 (A)
